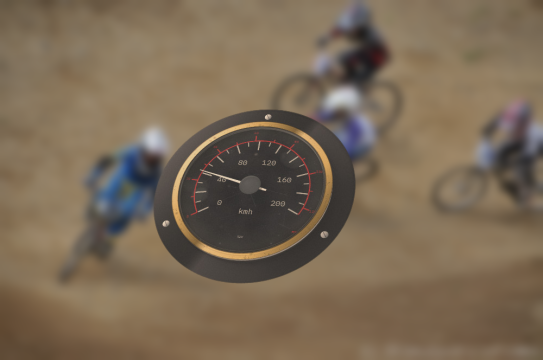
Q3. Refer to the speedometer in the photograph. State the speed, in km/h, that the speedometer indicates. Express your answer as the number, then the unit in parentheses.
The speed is 40 (km/h)
